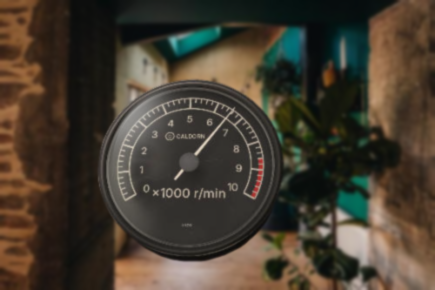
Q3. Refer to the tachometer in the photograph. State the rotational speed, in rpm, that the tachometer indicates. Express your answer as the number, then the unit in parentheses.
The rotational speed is 6600 (rpm)
